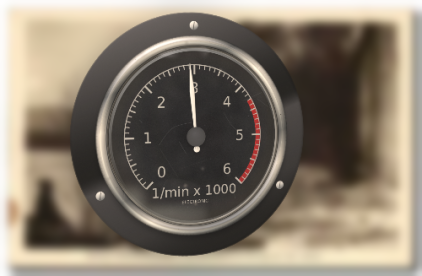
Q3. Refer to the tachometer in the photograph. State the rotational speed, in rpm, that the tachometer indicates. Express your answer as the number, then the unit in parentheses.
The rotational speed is 2900 (rpm)
